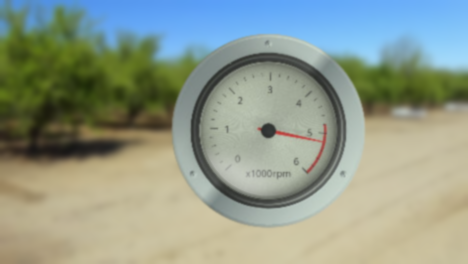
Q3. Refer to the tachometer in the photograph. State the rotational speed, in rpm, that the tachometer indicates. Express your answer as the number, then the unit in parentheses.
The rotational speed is 5200 (rpm)
